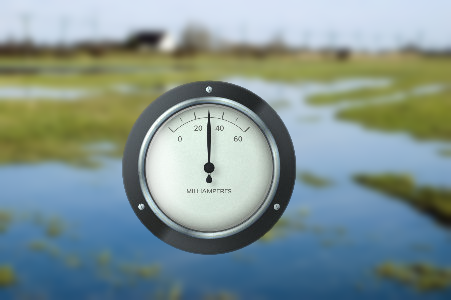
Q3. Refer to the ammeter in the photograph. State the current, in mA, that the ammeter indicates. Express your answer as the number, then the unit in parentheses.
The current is 30 (mA)
